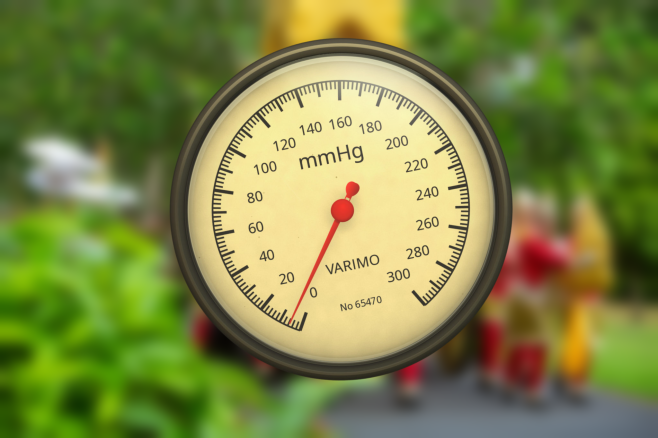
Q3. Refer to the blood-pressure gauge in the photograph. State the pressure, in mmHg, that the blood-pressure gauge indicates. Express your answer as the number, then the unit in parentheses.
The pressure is 6 (mmHg)
